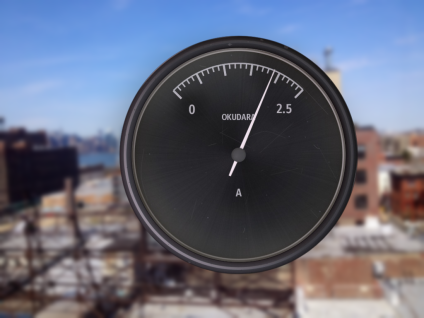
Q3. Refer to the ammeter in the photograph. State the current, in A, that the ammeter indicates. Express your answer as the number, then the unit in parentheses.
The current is 1.9 (A)
